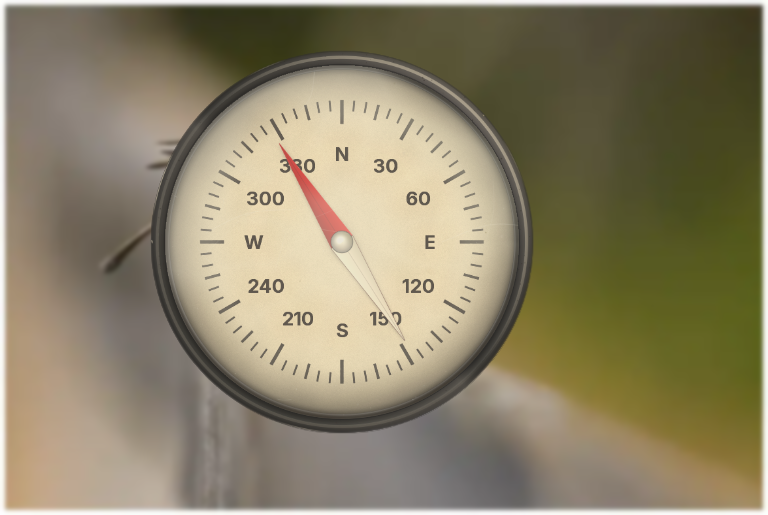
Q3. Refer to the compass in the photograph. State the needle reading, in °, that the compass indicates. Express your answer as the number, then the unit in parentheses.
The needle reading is 327.5 (°)
